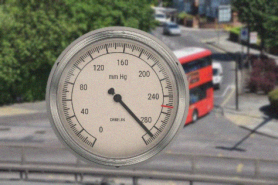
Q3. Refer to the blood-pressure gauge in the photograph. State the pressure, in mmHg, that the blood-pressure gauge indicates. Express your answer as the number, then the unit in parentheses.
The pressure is 290 (mmHg)
